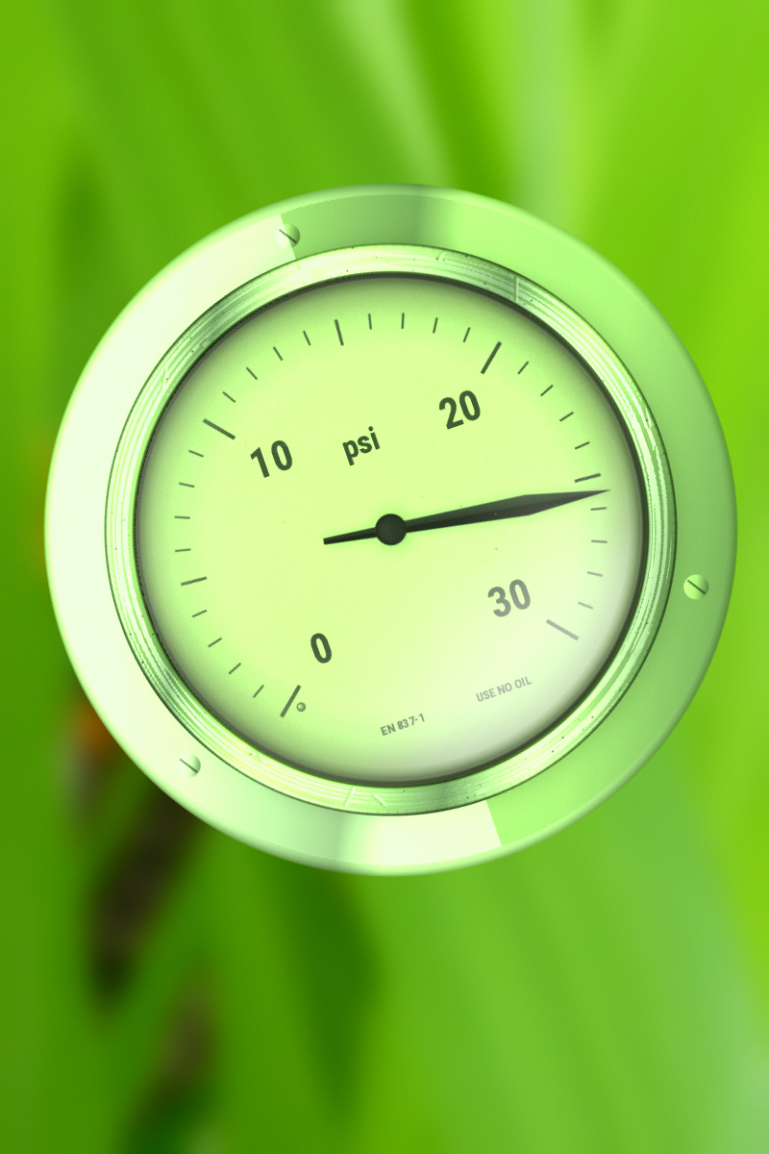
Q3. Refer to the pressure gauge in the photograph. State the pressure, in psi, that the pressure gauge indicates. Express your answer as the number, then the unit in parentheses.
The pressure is 25.5 (psi)
